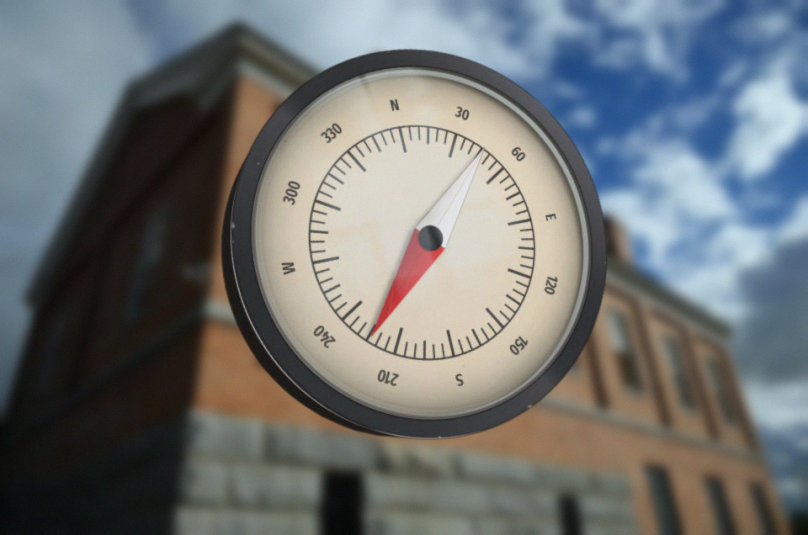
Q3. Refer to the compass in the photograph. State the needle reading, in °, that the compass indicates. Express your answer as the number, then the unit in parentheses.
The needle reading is 225 (°)
